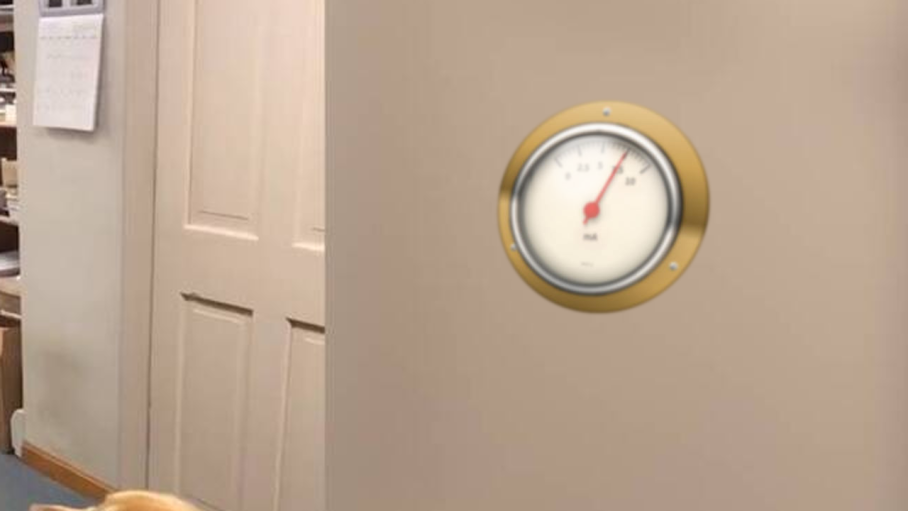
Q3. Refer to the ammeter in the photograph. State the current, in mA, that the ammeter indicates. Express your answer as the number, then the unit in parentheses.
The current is 7.5 (mA)
